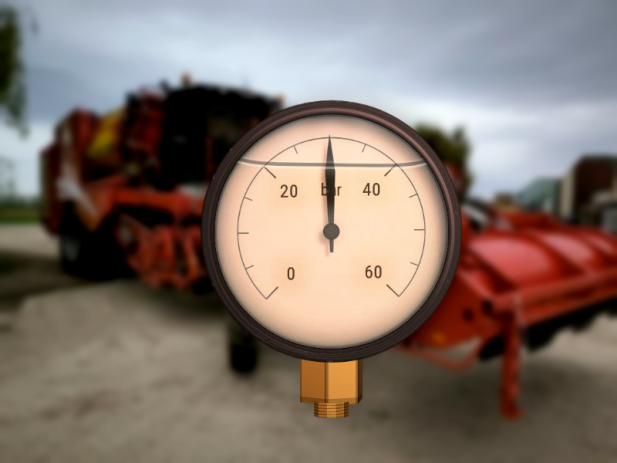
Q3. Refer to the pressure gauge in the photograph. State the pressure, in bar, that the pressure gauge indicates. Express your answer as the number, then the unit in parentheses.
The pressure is 30 (bar)
